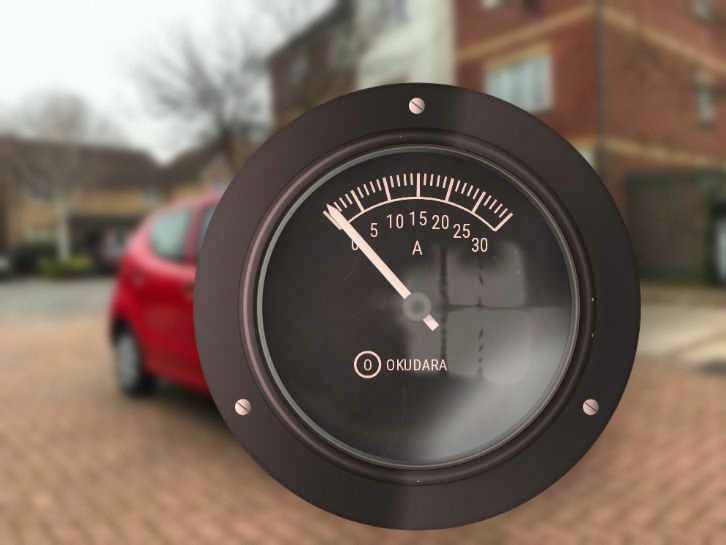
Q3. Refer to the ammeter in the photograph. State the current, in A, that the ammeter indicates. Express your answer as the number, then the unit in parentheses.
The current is 1 (A)
